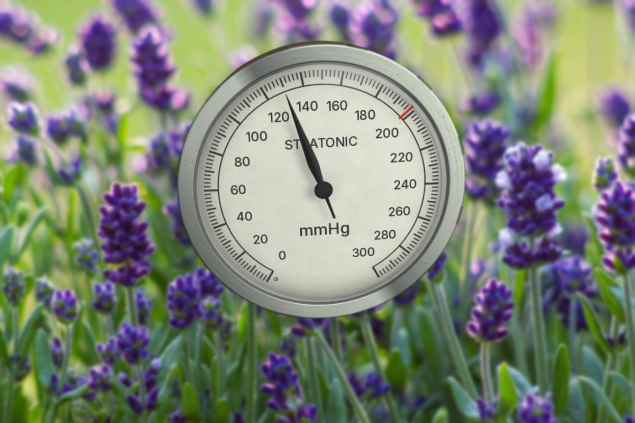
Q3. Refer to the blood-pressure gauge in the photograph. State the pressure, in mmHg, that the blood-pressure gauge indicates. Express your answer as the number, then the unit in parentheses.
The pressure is 130 (mmHg)
